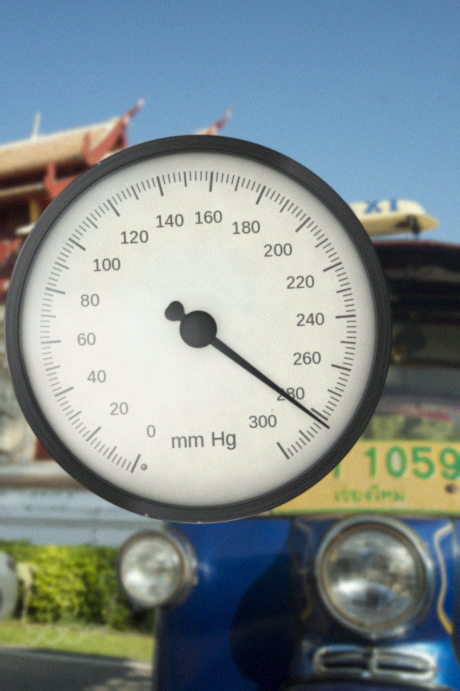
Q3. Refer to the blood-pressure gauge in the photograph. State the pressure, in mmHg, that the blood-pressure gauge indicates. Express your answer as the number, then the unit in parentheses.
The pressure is 282 (mmHg)
